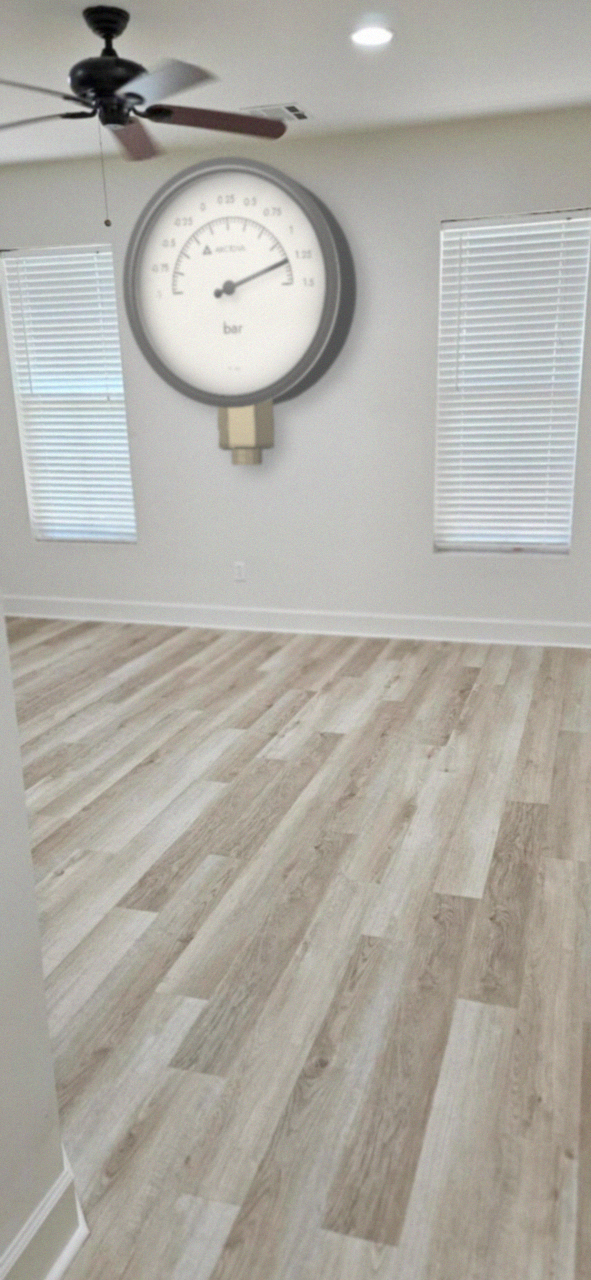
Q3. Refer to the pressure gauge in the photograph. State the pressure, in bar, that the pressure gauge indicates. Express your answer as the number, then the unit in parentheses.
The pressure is 1.25 (bar)
